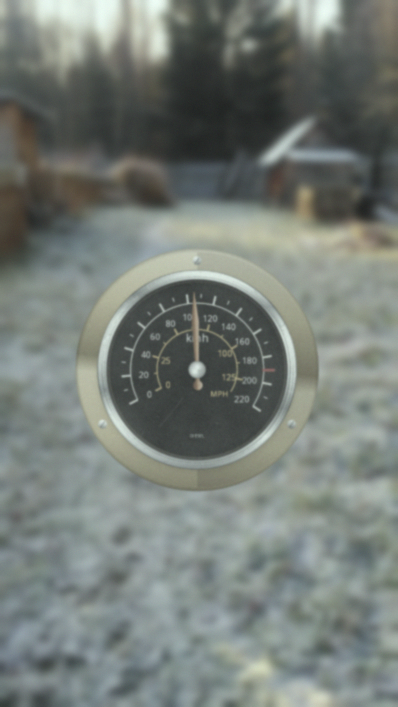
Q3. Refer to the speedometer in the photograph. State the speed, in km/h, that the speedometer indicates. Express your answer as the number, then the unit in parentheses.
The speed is 105 (km/h)
